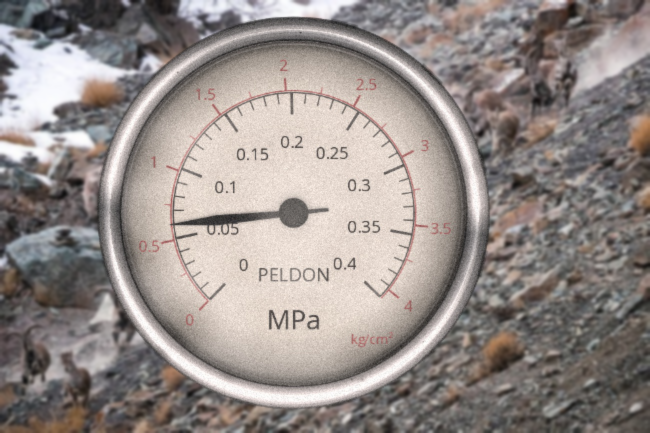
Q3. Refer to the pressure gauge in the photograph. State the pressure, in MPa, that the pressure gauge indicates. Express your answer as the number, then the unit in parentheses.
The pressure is 0.06 (MPa)
